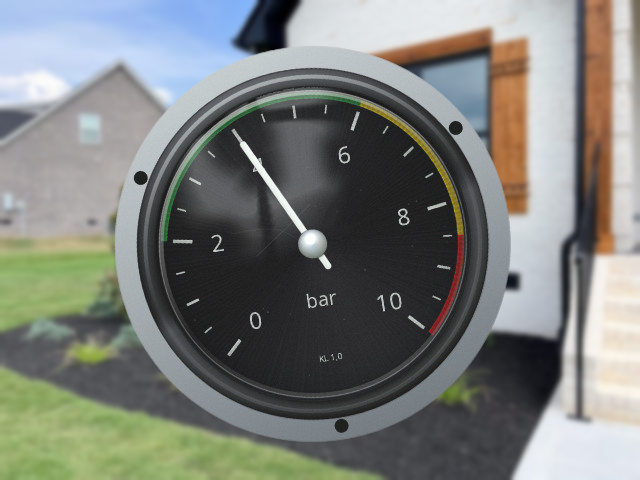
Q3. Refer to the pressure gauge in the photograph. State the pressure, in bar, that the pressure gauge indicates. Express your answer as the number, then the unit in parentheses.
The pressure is 4 (bar)
